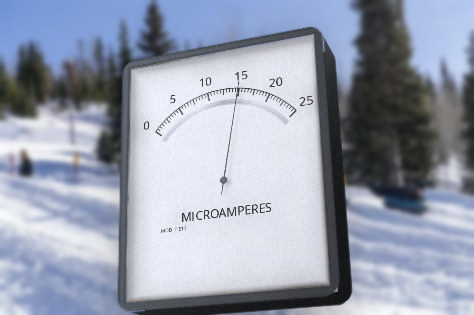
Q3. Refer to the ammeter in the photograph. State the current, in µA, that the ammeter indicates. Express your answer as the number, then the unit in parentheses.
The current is 15 (µA)
